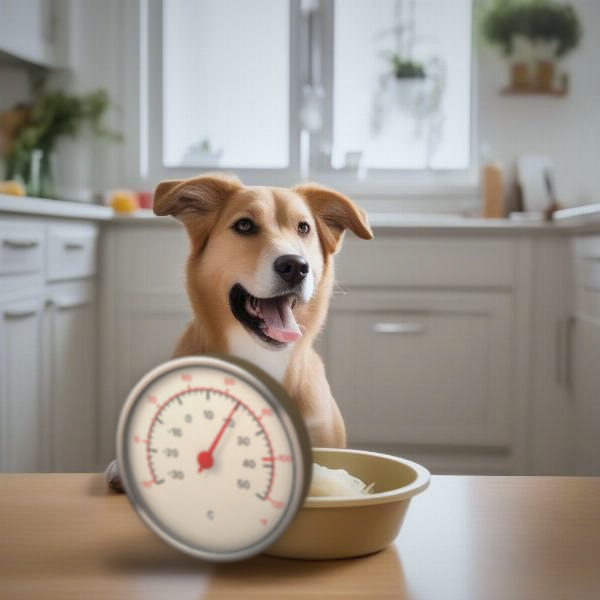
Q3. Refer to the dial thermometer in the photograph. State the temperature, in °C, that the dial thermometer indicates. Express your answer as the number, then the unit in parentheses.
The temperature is 20 (°C)
